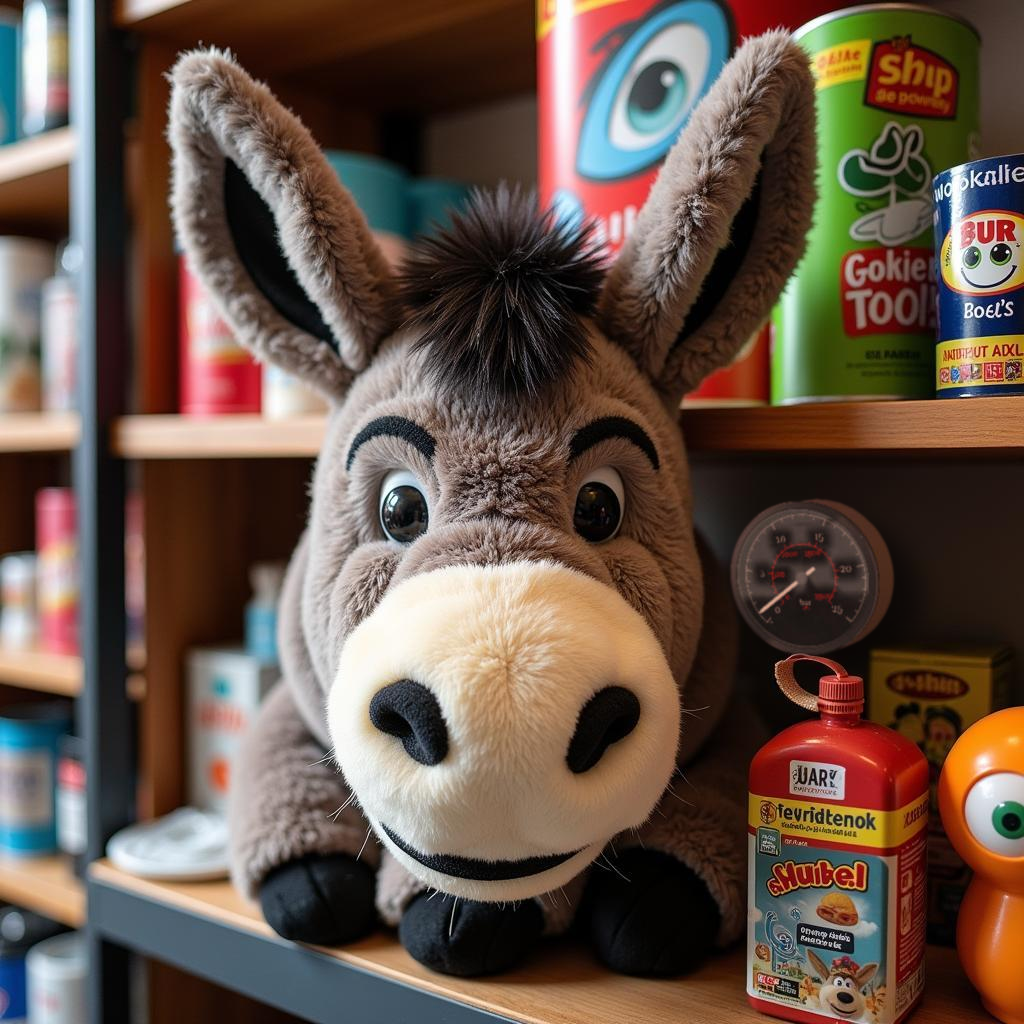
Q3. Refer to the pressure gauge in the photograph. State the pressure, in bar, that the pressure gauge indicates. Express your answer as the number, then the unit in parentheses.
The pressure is 1 (bar)
